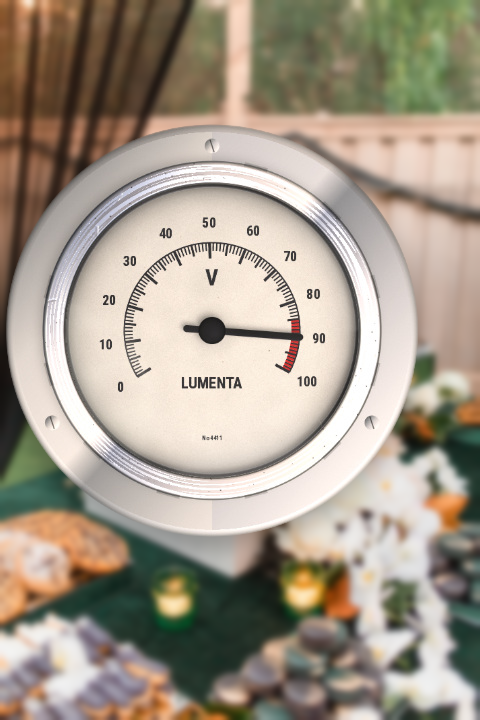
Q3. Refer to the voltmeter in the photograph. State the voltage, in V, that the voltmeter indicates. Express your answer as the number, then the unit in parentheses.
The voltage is 90 (V)
